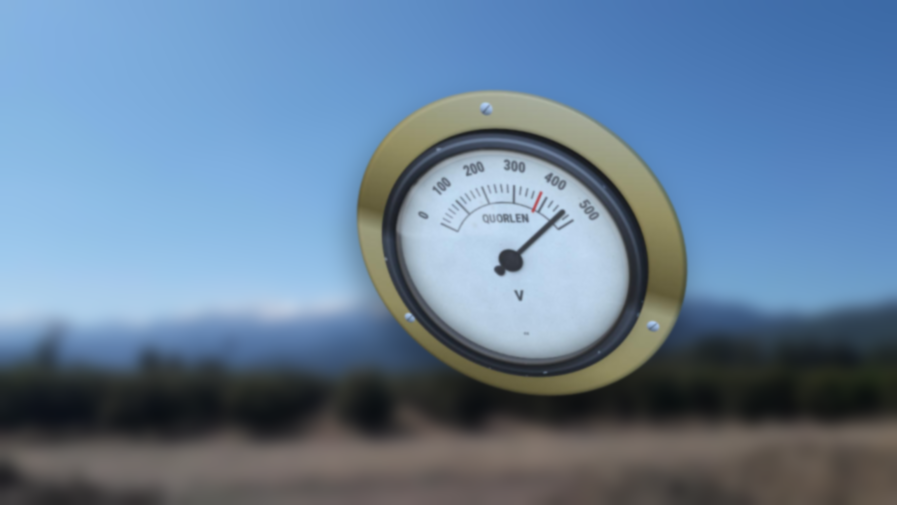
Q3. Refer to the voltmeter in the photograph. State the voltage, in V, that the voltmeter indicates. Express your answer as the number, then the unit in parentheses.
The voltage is 460 (V)
